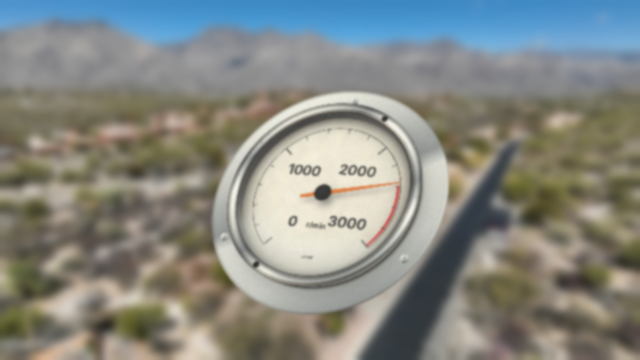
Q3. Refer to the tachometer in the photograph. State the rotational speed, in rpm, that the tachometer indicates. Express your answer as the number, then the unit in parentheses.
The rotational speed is 2400 (rpm)
